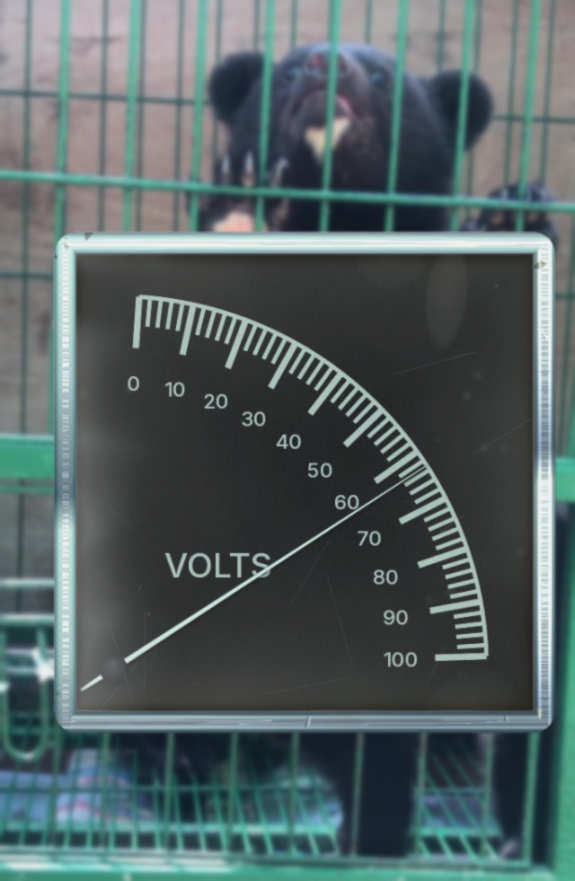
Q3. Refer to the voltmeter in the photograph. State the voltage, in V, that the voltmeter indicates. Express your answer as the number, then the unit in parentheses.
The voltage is 63 (V)
